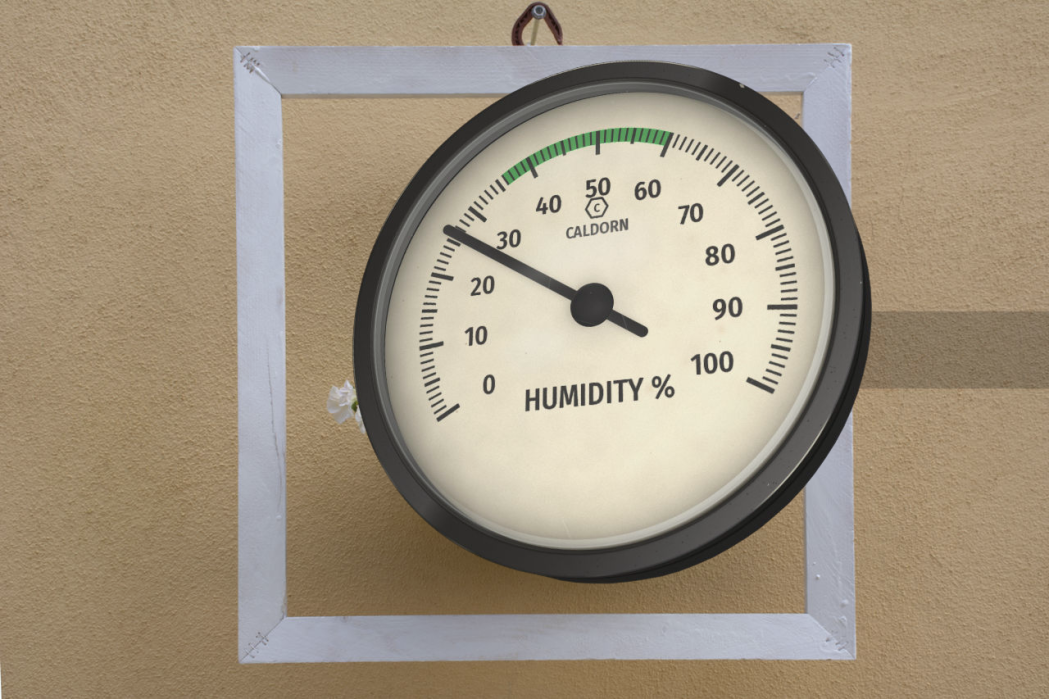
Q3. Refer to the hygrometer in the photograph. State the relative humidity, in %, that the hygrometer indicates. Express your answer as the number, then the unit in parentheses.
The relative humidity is 26 (%)
